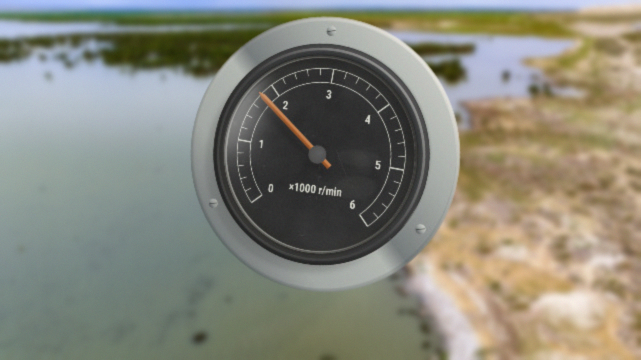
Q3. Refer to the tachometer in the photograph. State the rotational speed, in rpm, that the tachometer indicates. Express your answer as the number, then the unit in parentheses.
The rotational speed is 1800 (rpm)
